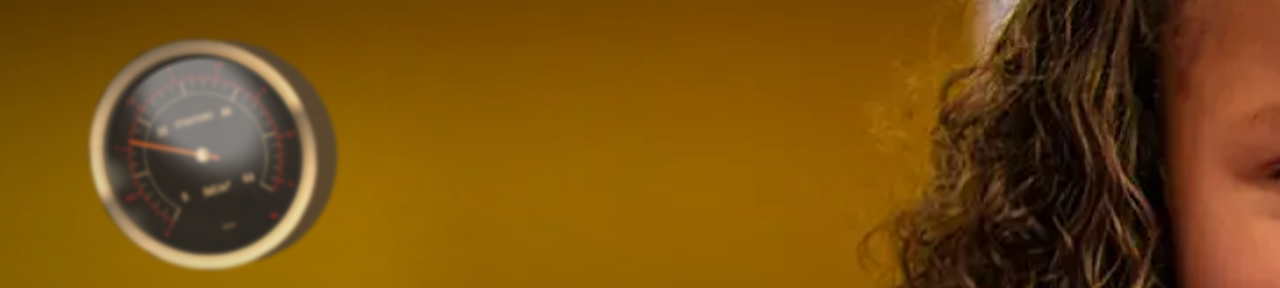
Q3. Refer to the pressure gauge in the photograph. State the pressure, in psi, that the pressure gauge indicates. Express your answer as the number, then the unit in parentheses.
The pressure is 16 (psi)
